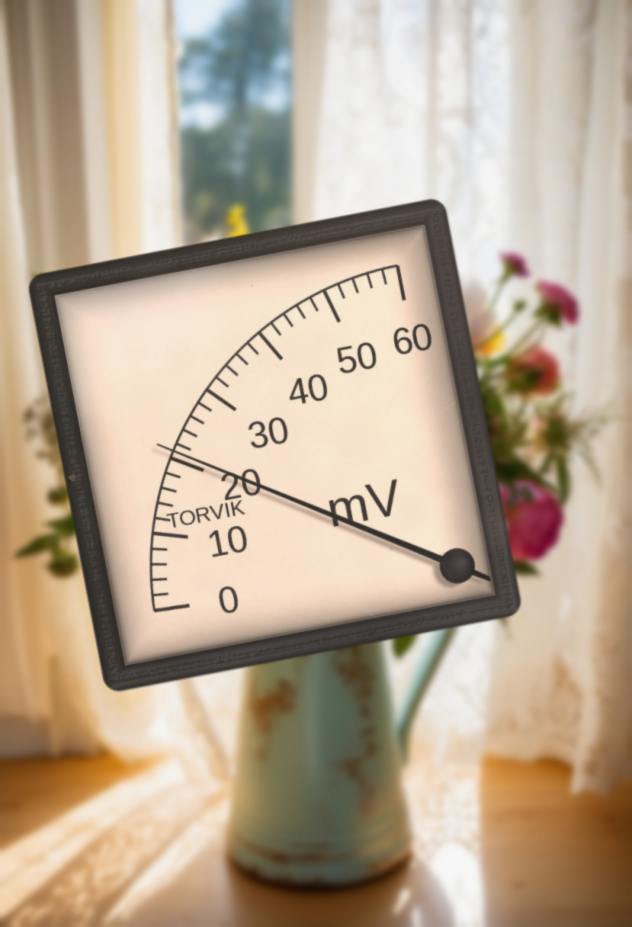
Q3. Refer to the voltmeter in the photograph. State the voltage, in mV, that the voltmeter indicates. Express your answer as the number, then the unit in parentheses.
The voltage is 21 (mV)
